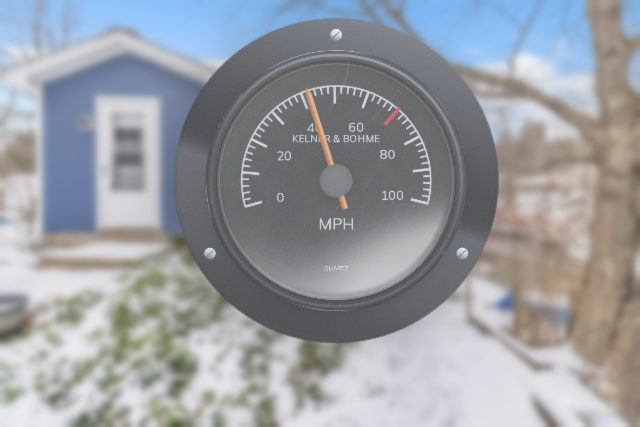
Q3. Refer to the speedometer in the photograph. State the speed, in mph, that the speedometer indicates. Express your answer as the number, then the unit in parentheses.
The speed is 42 (mph)
